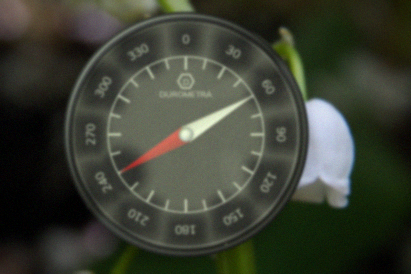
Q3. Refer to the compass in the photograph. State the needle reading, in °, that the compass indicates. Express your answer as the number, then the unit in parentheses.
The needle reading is 240 (°)
